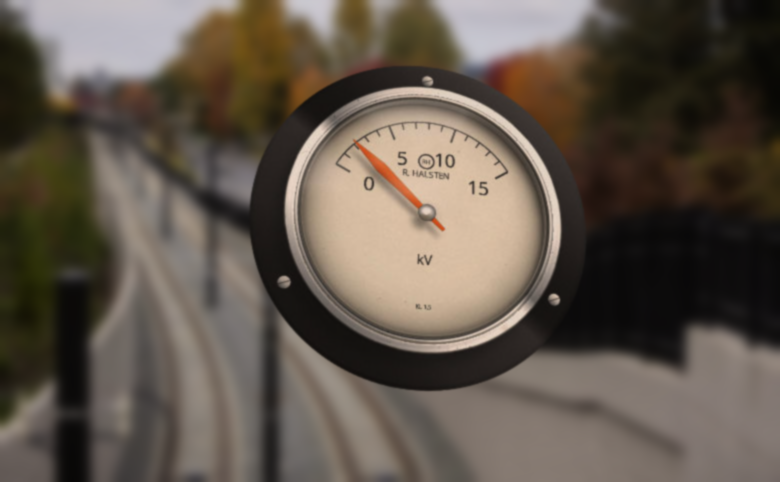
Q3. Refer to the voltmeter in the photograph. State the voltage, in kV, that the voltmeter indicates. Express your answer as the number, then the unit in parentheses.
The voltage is 2 (kV)
